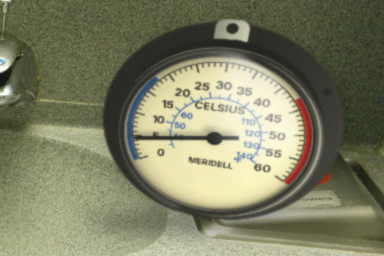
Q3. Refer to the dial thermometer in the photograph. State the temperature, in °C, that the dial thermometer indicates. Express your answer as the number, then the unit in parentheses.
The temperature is 5 (°C)
